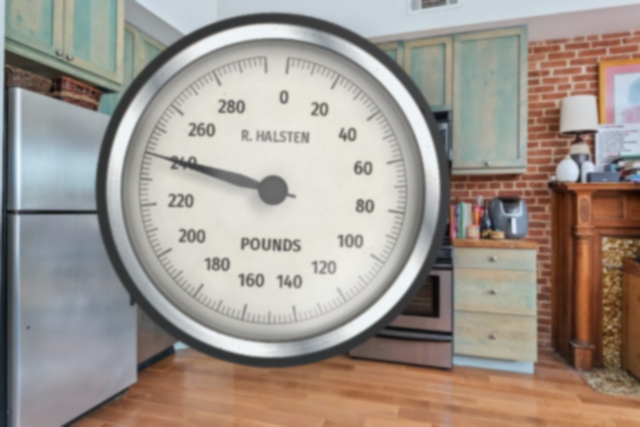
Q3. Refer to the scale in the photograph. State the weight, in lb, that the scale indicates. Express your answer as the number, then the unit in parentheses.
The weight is 240 (lb)
